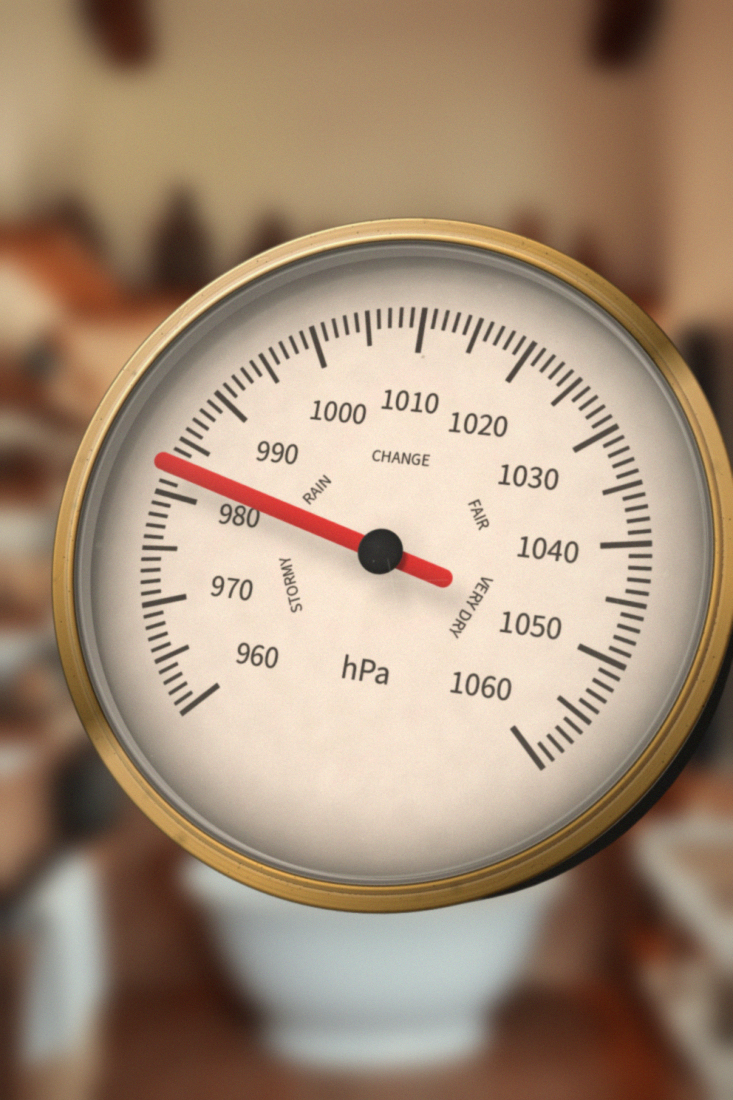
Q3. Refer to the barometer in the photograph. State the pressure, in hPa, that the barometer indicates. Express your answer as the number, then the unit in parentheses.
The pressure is 982.5 (hPa)
